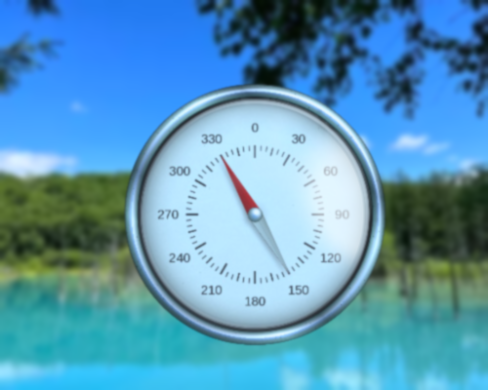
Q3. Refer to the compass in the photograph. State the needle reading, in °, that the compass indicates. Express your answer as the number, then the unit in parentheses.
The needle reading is 330 (°)
